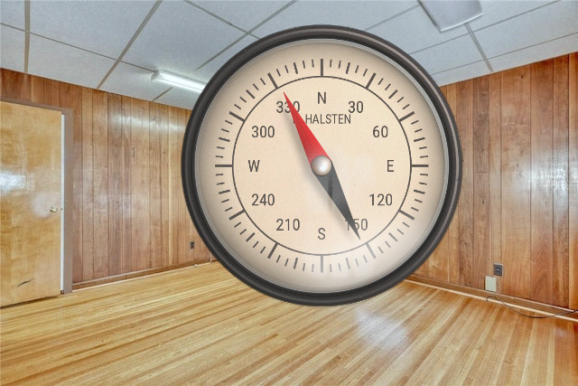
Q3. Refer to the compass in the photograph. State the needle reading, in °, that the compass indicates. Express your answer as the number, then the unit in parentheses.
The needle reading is 332.5 (°)
